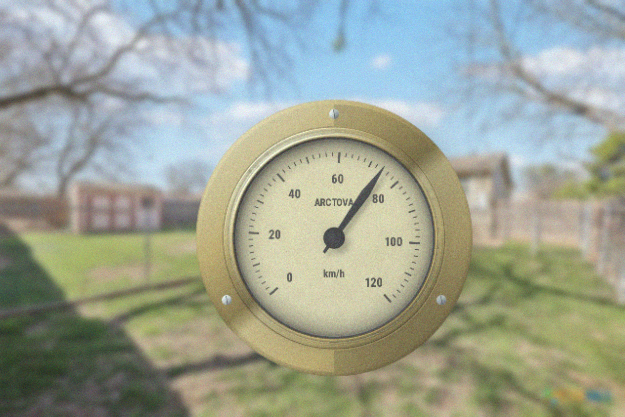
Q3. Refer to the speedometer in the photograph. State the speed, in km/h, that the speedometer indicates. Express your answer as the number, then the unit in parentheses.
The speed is 74 (km/h)
